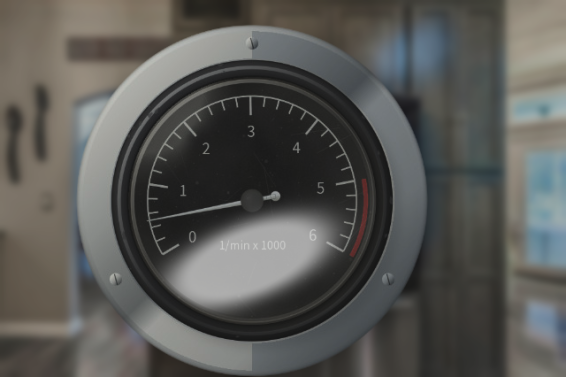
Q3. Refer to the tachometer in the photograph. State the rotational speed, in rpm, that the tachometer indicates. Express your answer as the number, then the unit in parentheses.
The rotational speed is 500 (rpm)
